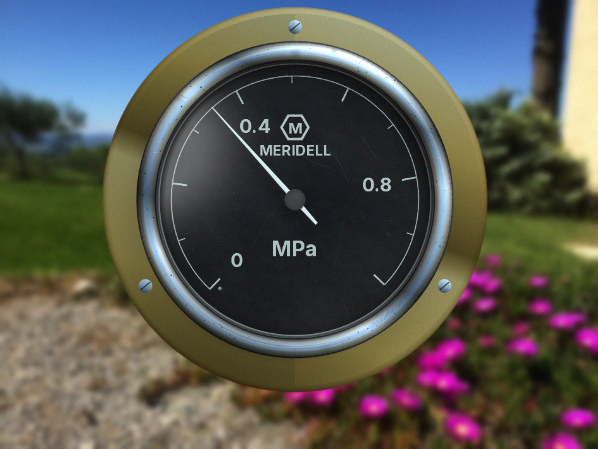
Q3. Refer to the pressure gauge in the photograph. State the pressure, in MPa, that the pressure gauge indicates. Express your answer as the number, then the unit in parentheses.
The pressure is 0.35 (MPa)
